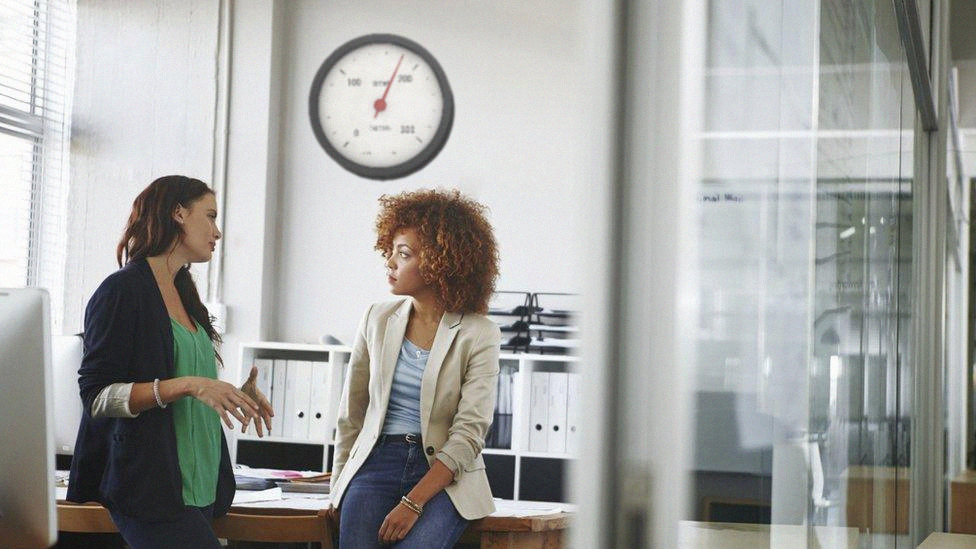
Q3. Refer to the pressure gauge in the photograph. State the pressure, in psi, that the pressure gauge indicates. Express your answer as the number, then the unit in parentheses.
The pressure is 180 (psi)
